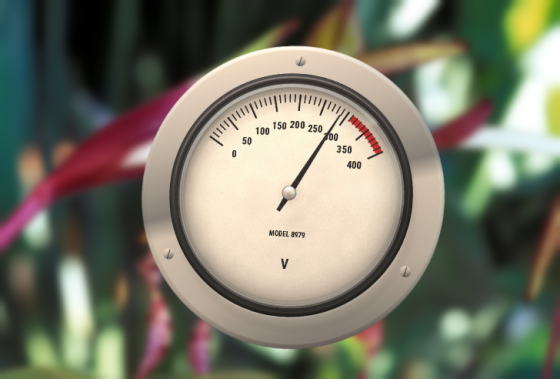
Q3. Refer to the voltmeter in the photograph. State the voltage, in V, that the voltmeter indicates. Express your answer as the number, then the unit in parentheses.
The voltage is 290 (V)
